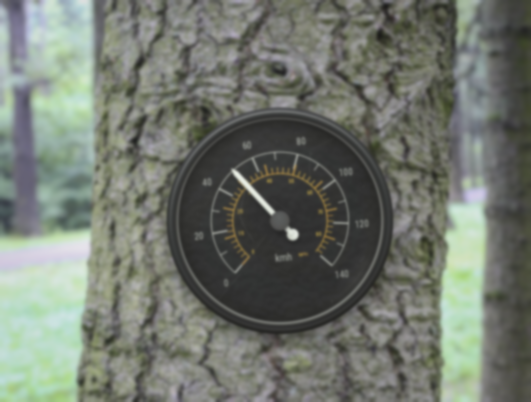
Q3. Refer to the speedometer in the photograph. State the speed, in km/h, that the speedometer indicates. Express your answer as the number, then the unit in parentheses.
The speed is 50 (km/h)
